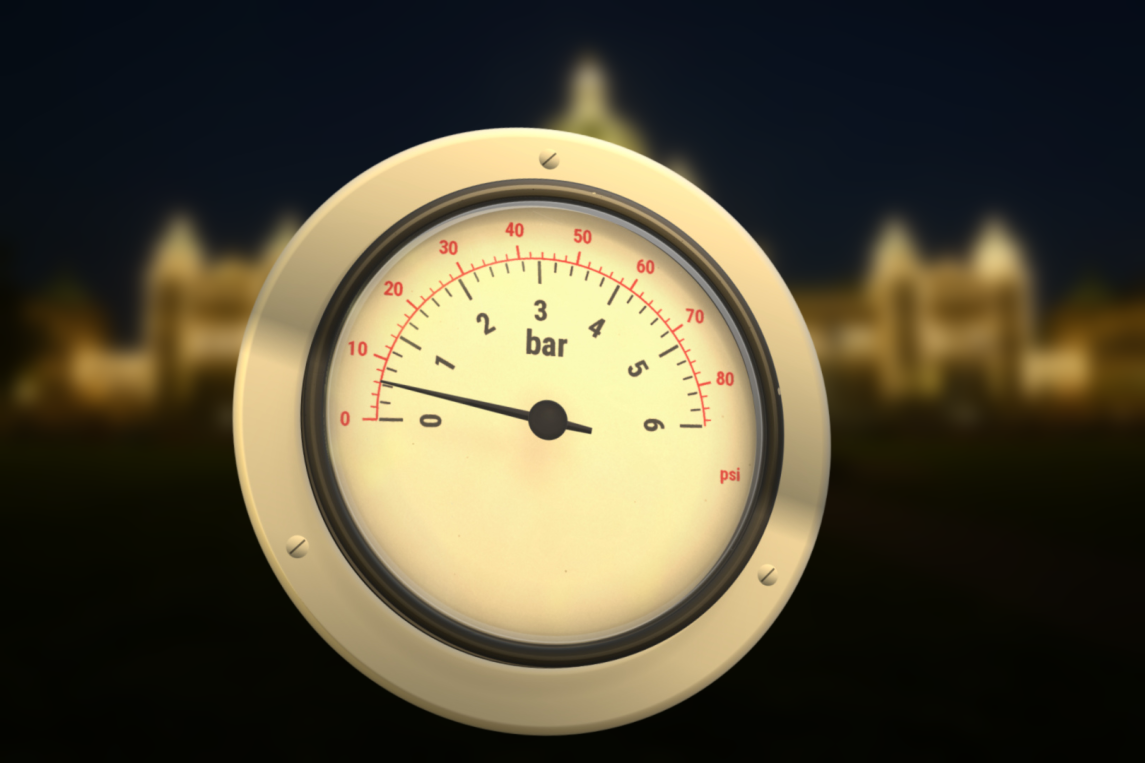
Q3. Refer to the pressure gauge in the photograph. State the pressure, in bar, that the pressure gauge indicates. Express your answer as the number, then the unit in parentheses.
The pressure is 0.4 (bar)
